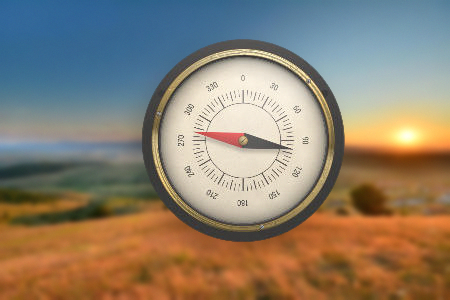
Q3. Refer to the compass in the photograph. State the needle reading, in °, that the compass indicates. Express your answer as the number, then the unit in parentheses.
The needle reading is 280 (°)
